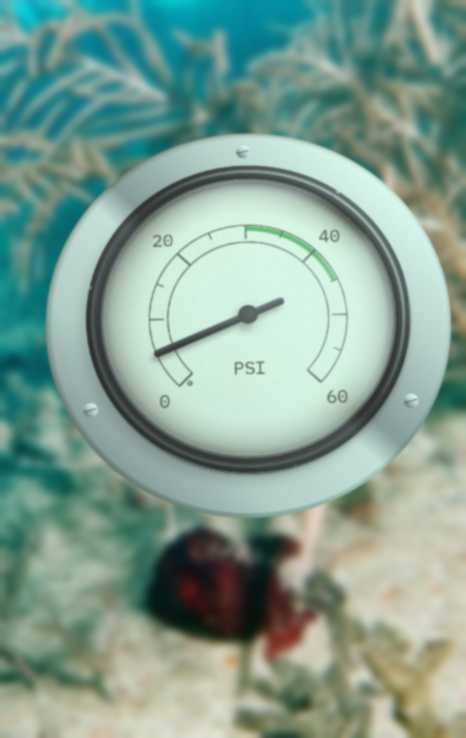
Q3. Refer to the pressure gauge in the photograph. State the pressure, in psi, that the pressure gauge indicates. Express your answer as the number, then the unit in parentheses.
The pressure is 5 (psi)
